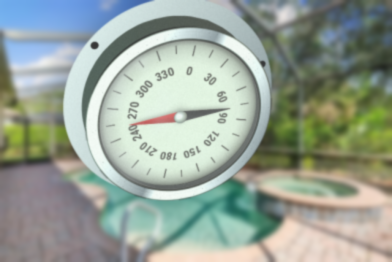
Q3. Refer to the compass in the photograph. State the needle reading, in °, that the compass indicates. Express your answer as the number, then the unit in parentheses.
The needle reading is 255 (°)
